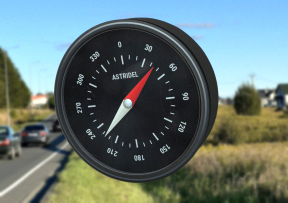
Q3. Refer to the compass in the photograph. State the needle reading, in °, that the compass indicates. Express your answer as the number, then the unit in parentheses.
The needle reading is 45 (°)
